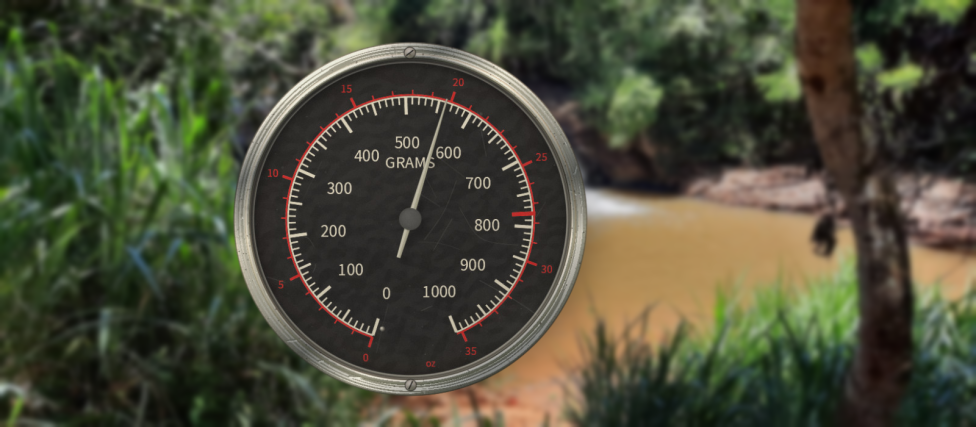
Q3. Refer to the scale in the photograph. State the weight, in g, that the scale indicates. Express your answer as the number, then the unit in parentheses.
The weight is 560 (g)
